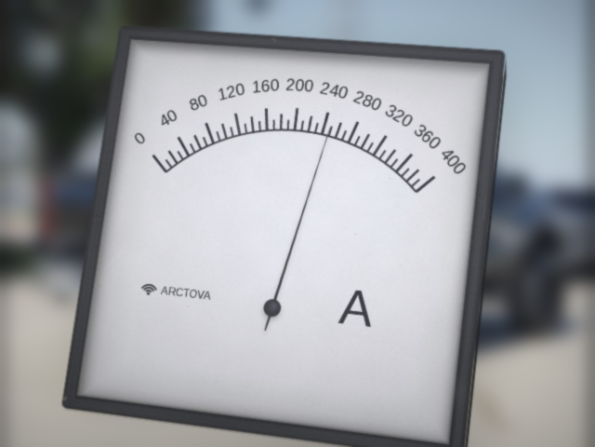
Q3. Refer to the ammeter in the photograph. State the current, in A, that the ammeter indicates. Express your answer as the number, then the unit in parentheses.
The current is 250 (A)
